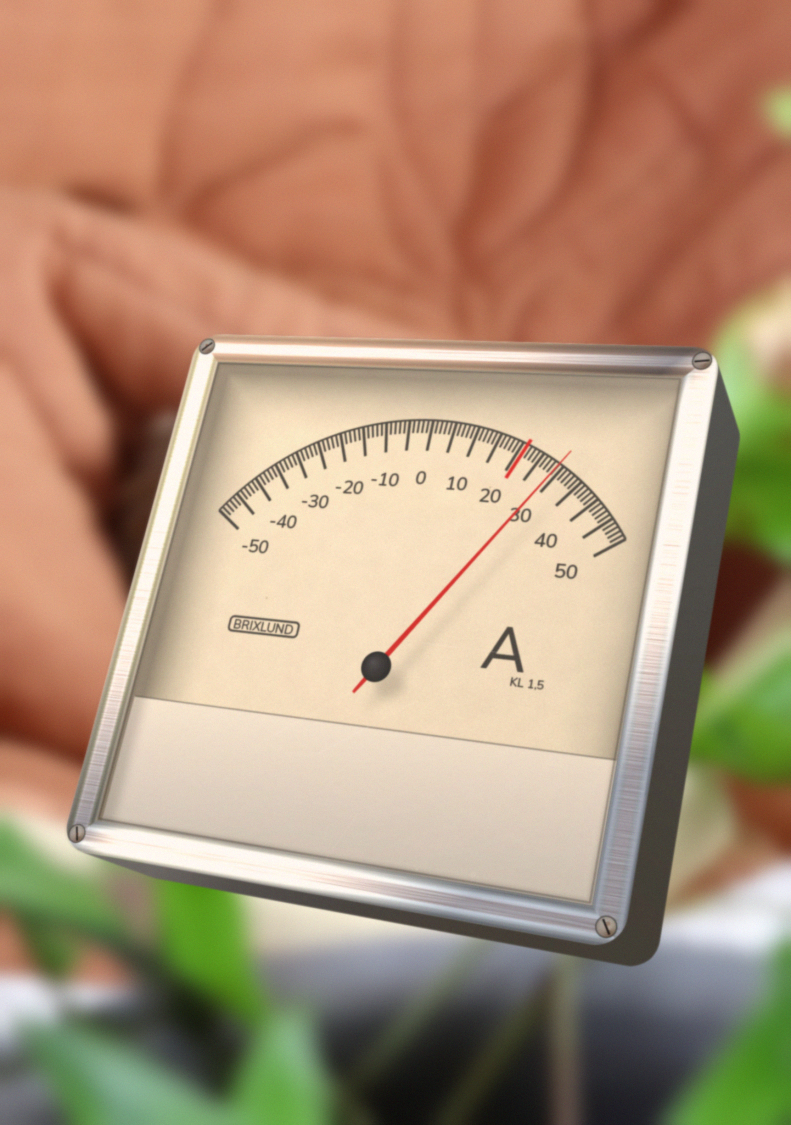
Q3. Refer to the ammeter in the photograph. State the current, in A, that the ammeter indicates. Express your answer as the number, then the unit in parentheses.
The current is 30 (A)
